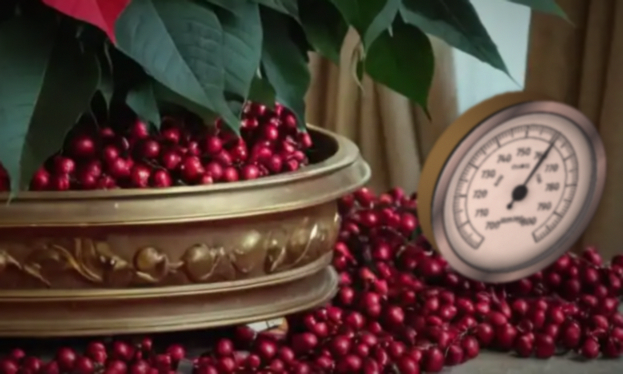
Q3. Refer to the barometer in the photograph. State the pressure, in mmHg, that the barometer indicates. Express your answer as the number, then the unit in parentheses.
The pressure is 760 (mmHg)
